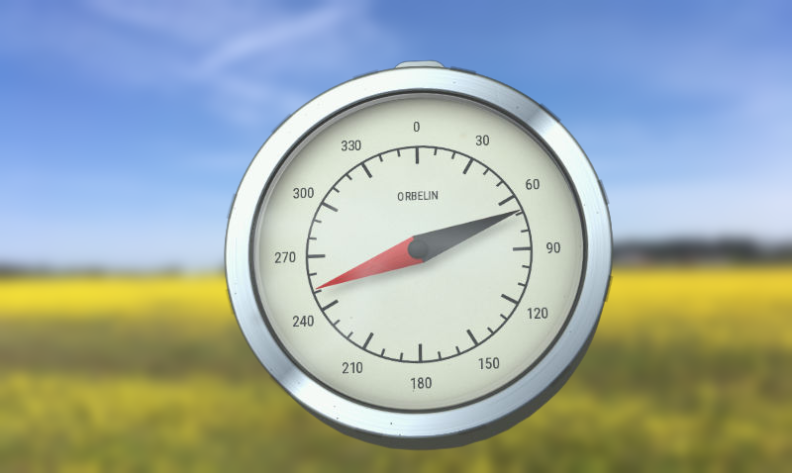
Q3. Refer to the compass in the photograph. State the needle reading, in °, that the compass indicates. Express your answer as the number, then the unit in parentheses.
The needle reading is 250 (°)
